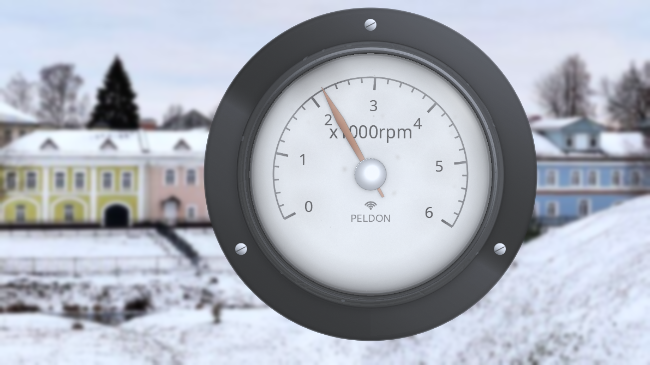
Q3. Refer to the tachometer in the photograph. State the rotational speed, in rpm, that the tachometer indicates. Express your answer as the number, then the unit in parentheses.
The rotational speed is 2200 (rpm)
